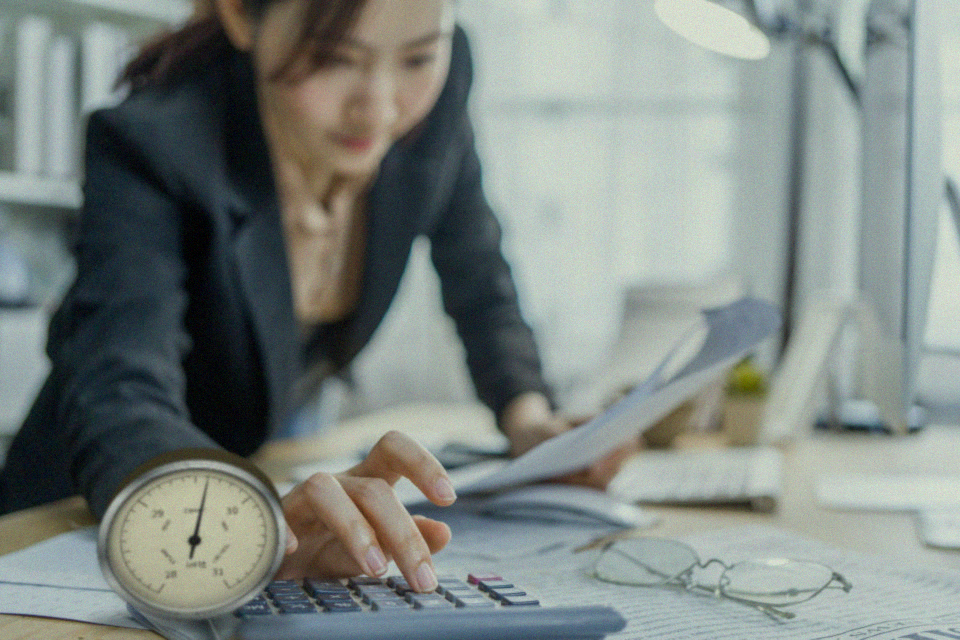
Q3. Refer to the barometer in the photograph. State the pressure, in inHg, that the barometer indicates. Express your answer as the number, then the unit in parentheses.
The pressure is 29.6 (inHg)
